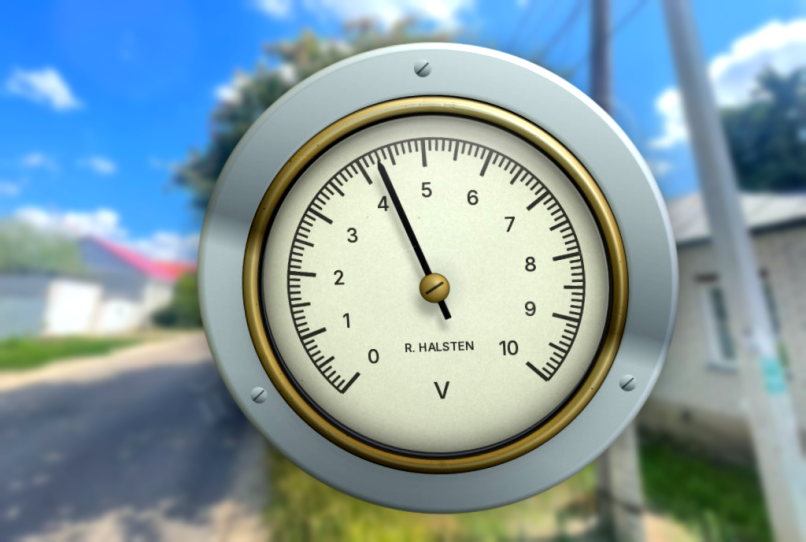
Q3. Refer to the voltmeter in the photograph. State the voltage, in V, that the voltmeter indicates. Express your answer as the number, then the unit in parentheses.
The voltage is 4.3 (V)
